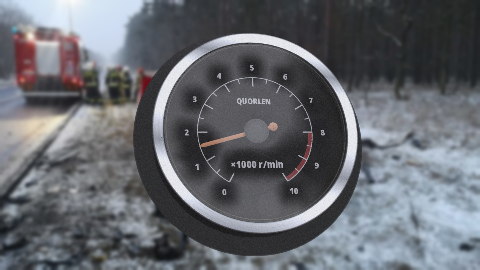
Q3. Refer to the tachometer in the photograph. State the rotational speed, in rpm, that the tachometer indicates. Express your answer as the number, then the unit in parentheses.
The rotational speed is 1500 (rpm)
